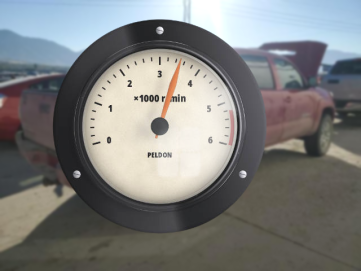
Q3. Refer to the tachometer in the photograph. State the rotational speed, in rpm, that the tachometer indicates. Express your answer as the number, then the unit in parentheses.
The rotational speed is 3500 (rpm)
